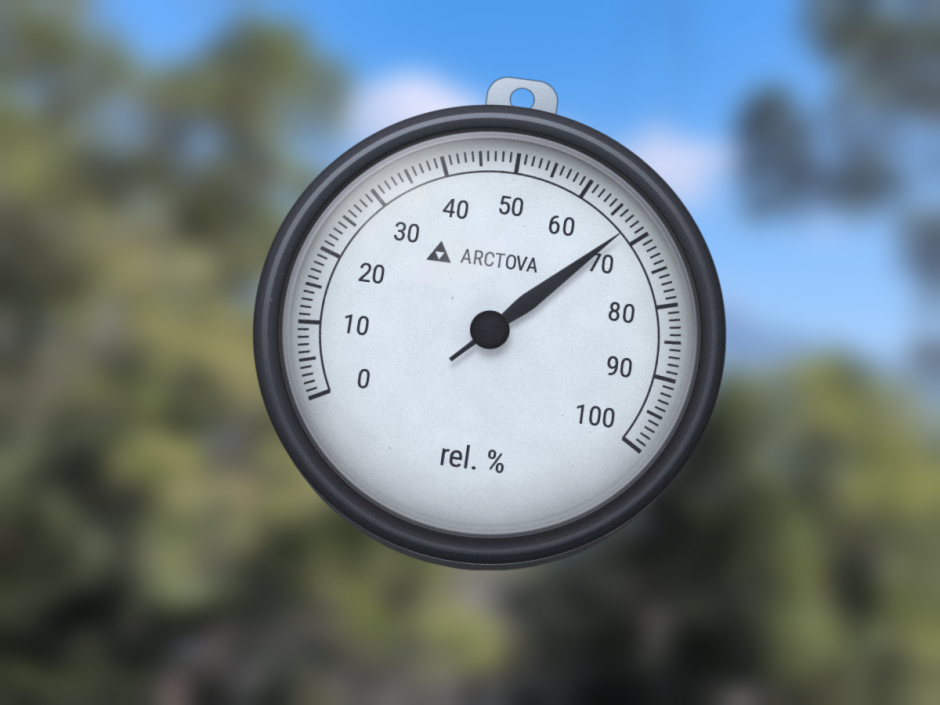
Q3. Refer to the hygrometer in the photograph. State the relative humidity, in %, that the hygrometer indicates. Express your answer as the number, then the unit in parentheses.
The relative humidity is 68 (%)
